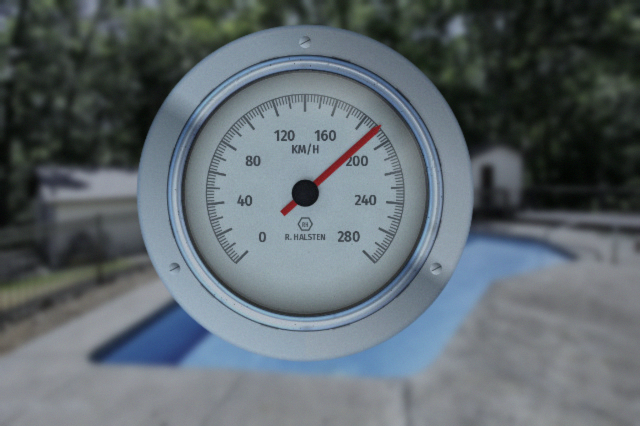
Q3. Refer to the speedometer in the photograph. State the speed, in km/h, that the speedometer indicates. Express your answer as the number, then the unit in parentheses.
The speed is 190 (km/h)
